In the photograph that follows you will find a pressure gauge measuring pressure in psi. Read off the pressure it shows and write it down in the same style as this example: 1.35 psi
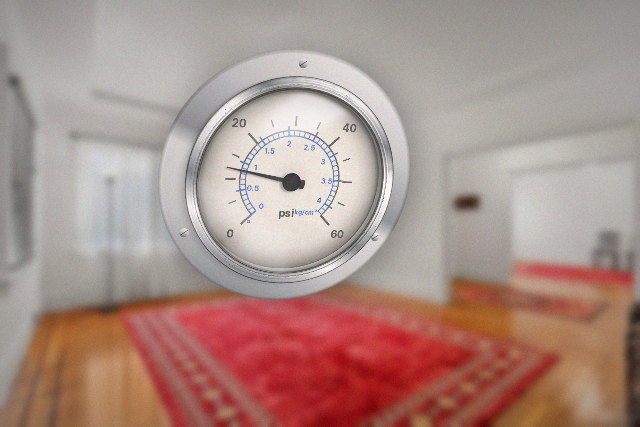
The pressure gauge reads 12.5 psi
